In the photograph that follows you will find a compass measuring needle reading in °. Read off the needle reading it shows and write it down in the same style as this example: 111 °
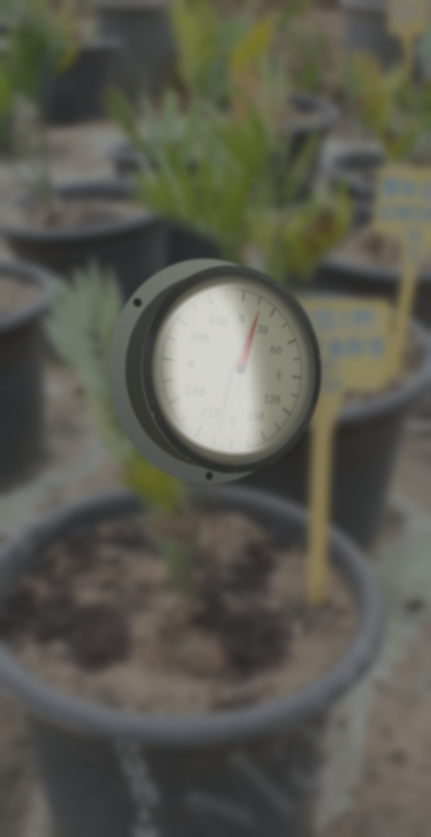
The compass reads 15 °
